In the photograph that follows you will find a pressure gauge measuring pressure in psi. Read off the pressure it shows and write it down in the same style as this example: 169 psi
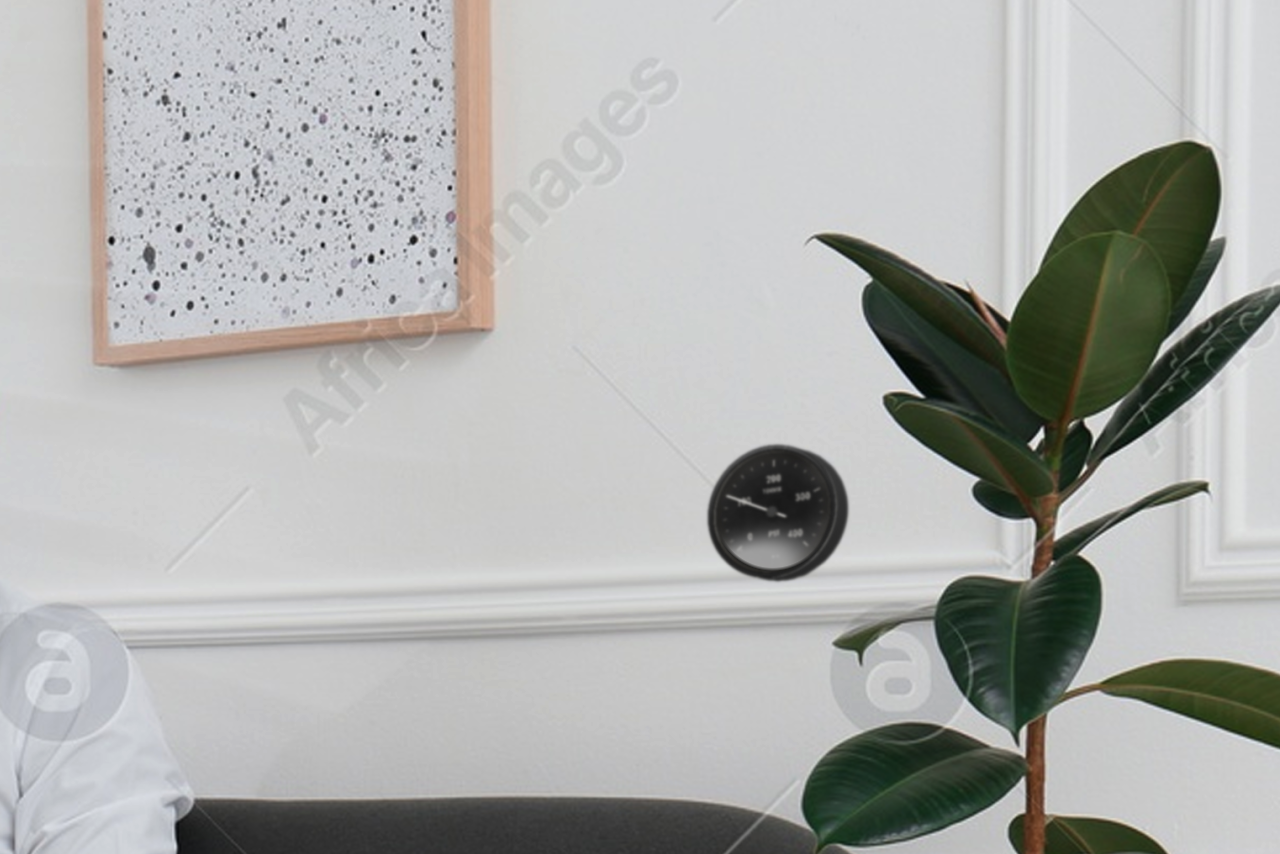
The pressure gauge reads 100 psi
